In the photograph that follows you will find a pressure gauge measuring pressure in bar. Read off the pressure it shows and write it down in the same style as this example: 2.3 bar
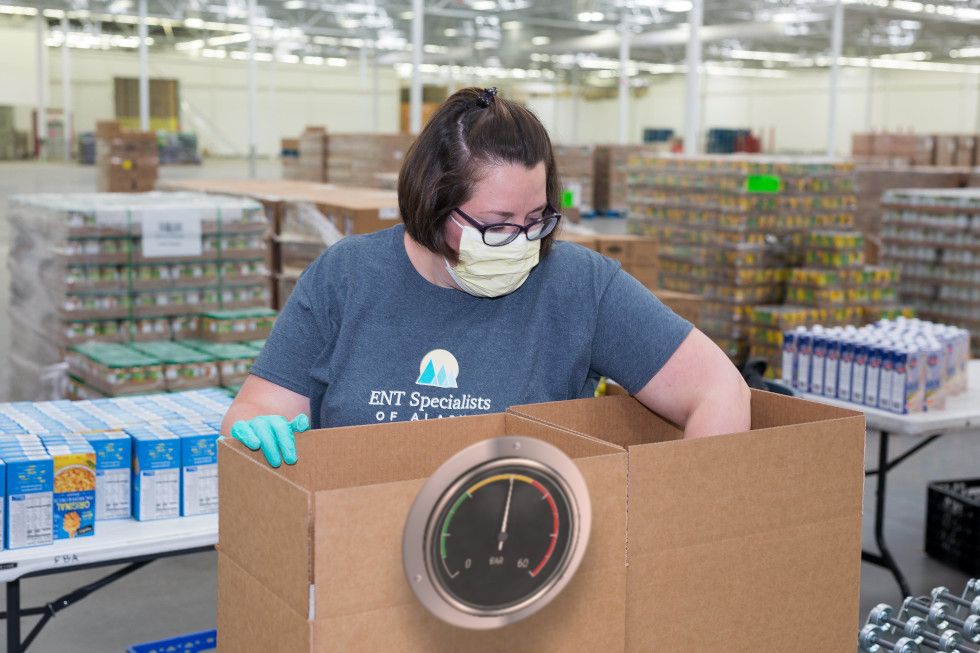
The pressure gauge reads 30 bar
